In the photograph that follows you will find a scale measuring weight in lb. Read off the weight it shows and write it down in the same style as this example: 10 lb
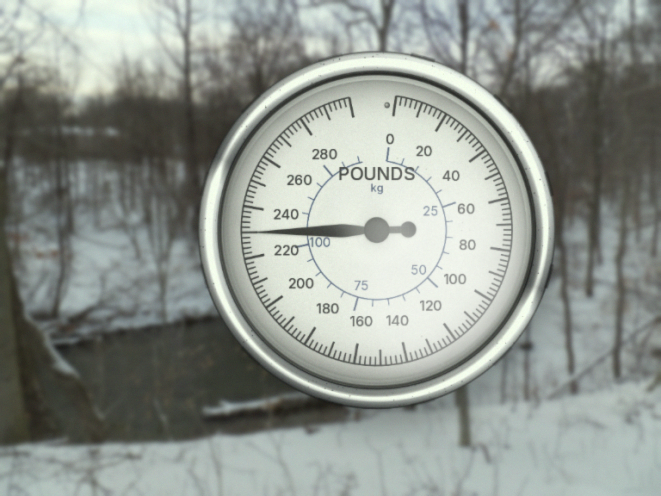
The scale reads 230 lb
